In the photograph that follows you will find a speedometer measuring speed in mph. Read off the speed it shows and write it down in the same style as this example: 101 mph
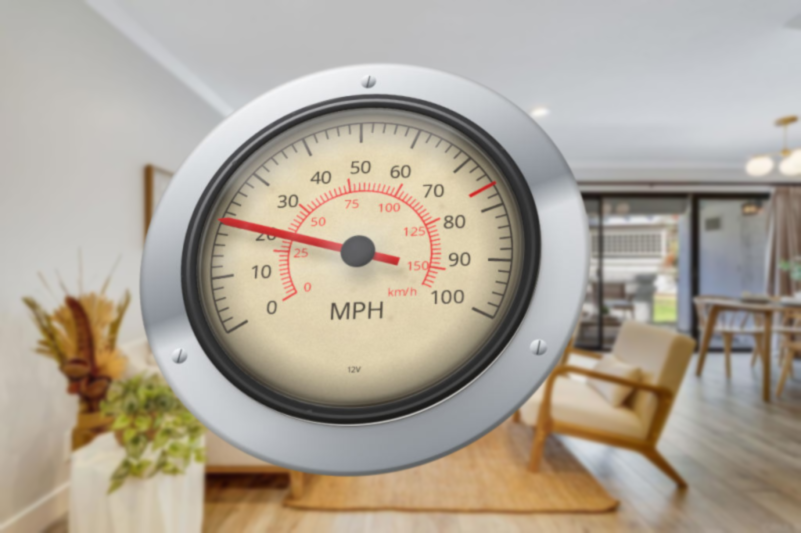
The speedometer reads 20 mph
